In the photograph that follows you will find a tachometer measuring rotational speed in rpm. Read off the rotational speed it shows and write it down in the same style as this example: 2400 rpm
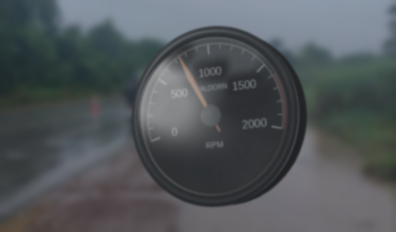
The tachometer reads 750 rpm
